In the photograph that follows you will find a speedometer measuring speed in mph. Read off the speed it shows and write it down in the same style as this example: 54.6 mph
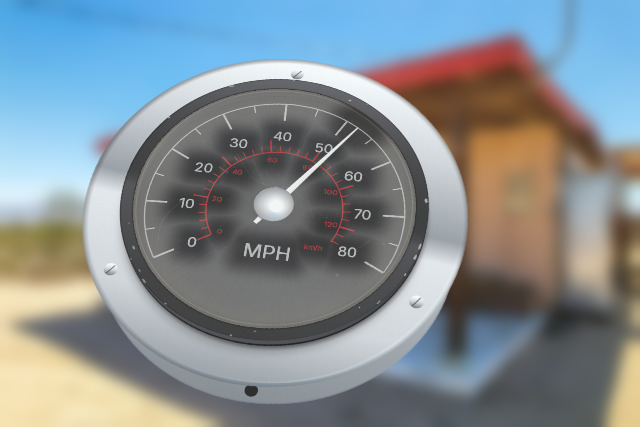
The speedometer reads 52.5 mph
